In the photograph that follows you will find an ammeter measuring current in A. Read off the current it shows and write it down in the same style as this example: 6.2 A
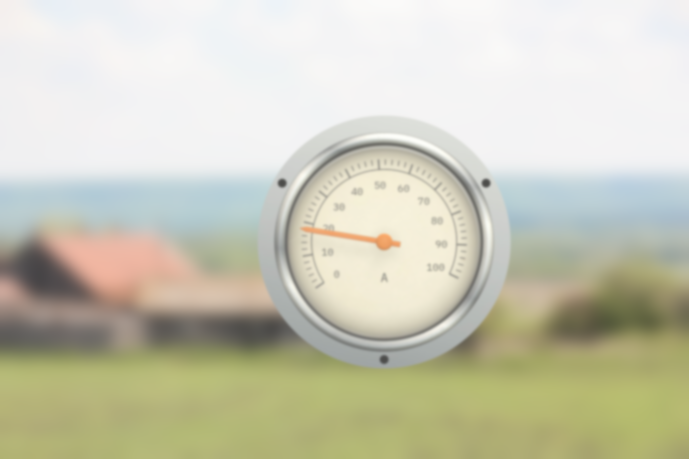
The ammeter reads 18 A
